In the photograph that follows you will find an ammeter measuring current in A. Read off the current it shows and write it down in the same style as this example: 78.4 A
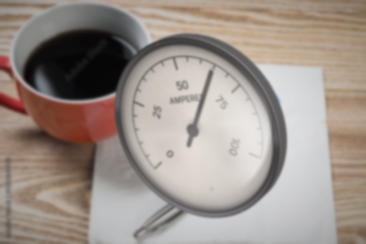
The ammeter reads 65 A
